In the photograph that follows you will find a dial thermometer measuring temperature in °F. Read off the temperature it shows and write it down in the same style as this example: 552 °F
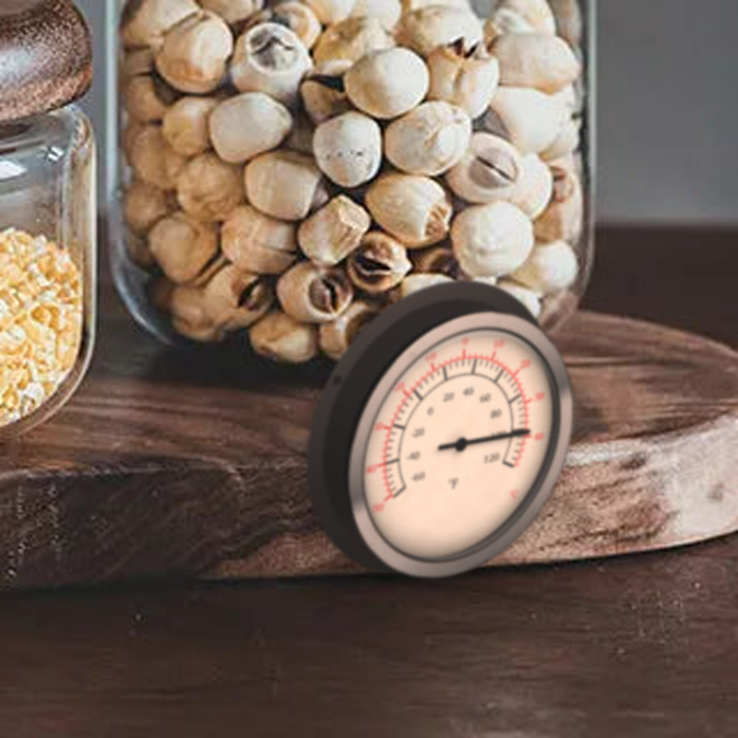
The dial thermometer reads 100 °F
